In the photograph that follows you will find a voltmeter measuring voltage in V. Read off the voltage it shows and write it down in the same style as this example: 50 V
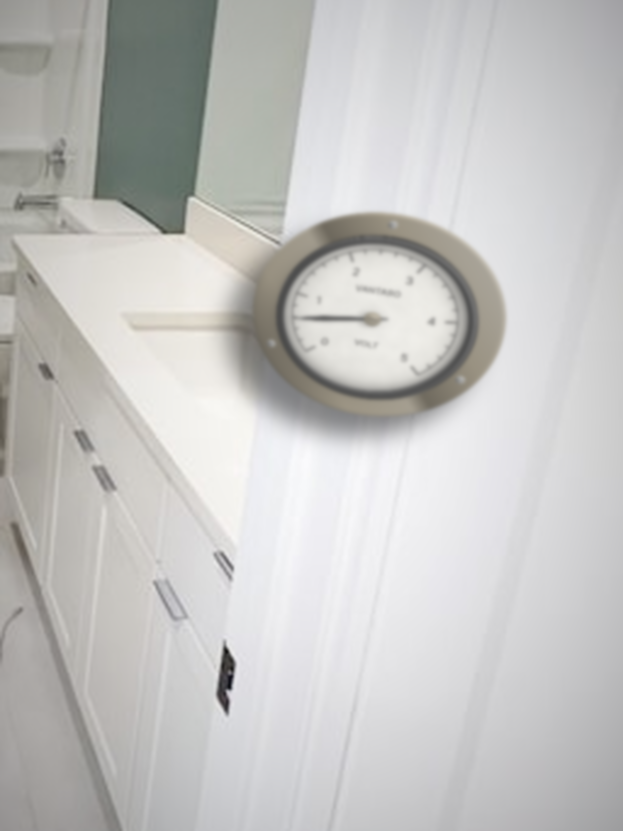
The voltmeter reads 0.6 V
